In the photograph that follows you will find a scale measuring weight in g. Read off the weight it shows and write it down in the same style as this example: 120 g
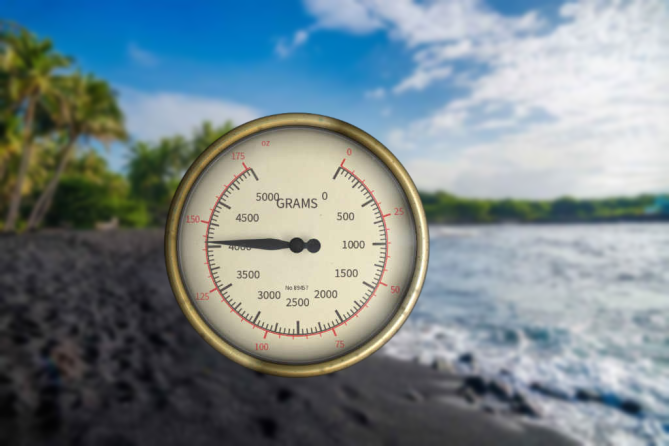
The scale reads 4050 g
